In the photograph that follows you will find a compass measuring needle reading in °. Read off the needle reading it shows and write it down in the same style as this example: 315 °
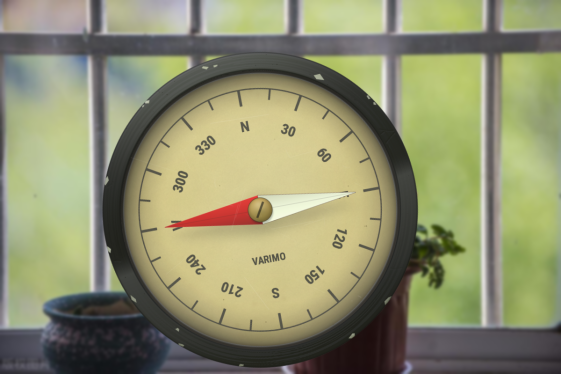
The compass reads 270 °
